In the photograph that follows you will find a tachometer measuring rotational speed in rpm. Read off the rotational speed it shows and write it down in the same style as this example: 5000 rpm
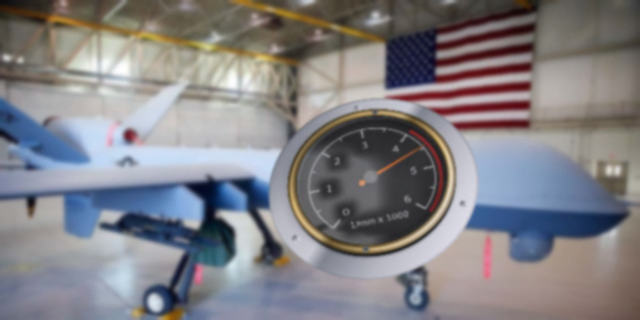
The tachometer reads 4500 rpm
